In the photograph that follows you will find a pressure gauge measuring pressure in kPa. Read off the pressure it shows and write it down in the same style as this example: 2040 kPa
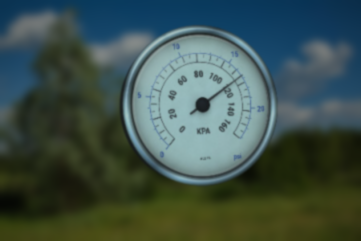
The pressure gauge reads 115 kPa
